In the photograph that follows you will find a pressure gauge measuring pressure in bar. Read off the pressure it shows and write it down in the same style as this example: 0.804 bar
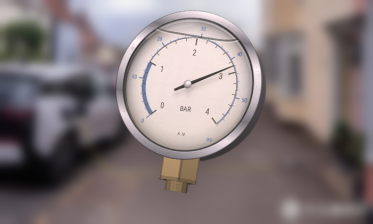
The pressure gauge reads 2.9 bar
